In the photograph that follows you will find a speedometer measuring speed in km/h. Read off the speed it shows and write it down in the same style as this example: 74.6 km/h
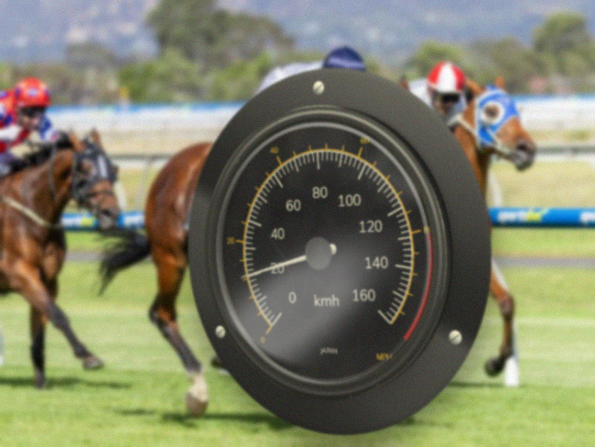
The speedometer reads 20 km/h
